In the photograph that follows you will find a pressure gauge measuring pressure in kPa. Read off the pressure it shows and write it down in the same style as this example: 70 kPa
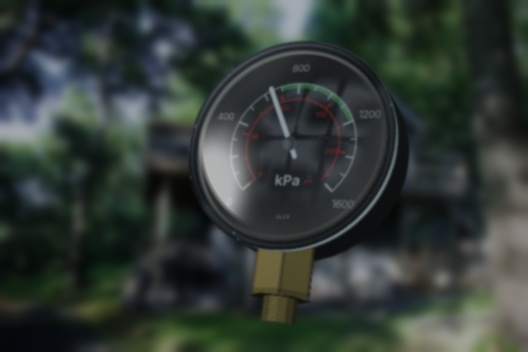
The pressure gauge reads 650 kPa
